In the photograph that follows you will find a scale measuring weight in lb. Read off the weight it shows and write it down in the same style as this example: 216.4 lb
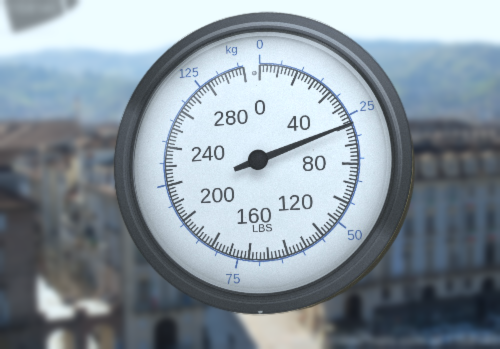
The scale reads 60 lb
